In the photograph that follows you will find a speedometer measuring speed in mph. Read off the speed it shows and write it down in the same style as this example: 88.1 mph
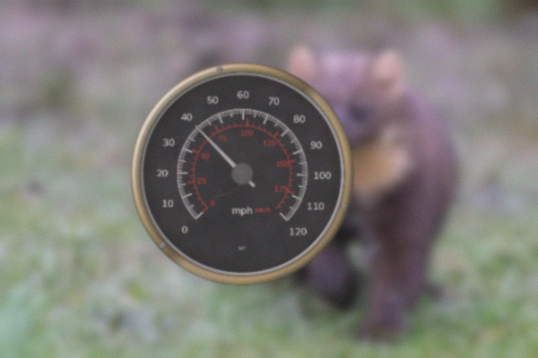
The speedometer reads 40 mph
